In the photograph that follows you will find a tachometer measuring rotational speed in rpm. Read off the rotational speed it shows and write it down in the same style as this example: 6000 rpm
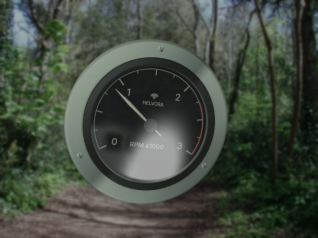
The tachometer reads 875 rpm
